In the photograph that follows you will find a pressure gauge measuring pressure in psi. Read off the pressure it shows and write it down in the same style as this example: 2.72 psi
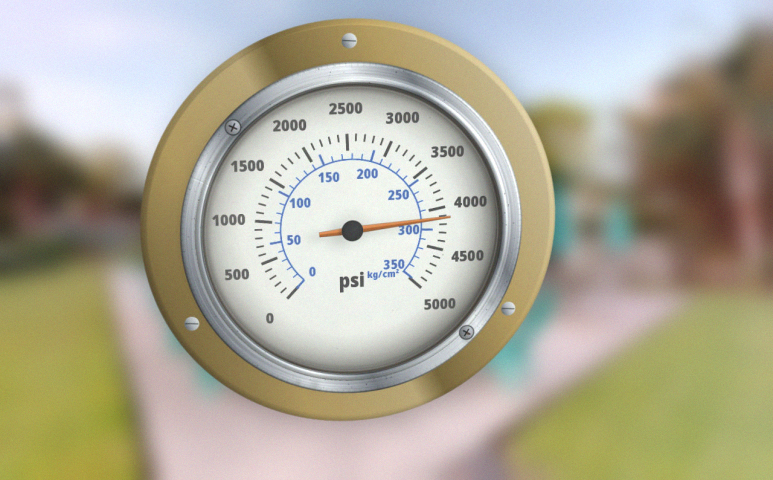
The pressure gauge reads 4100 psi
